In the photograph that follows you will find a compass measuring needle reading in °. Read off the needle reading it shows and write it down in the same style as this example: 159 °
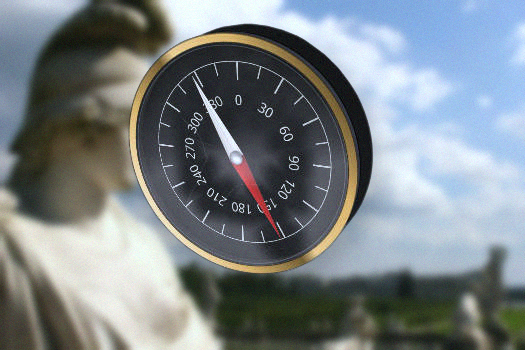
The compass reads 150 °
